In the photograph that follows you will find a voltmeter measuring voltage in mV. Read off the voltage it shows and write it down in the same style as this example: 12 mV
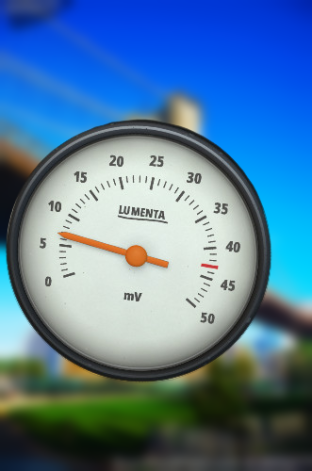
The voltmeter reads 7 mV
